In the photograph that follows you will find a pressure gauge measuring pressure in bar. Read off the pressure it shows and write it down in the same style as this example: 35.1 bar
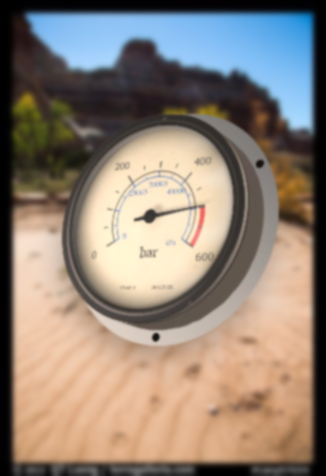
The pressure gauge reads 500 bar
